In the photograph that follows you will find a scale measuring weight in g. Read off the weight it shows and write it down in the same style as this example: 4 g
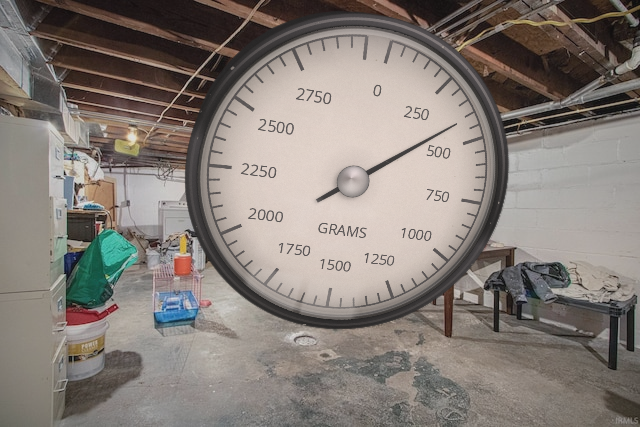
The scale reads 400 g
